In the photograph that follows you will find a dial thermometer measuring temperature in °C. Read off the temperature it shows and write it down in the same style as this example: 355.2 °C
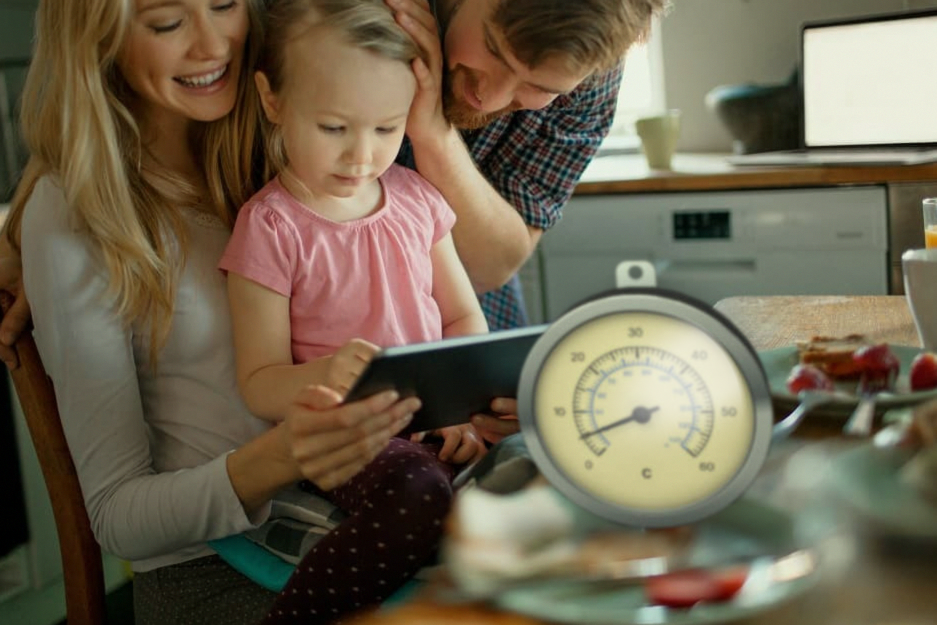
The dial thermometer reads 5 °C
